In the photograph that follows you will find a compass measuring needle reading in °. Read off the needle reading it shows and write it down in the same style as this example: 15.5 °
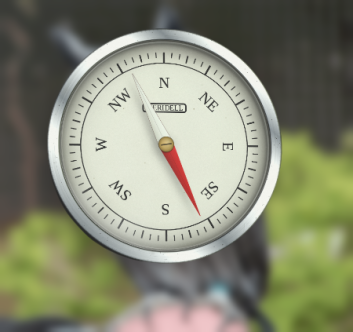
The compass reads 155 °
